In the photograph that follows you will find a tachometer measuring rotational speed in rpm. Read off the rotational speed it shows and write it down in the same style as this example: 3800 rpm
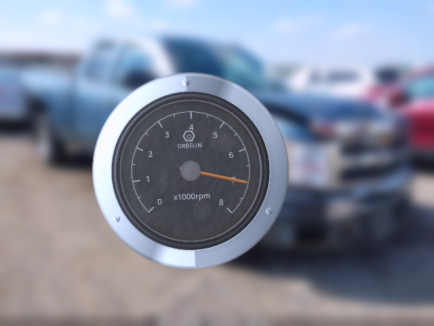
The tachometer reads 7000 rpm
